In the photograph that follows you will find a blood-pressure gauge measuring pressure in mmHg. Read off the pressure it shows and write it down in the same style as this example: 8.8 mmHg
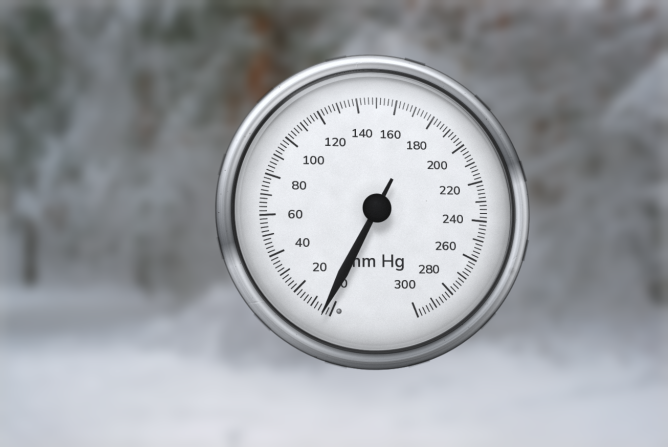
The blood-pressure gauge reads 4 mmHg
